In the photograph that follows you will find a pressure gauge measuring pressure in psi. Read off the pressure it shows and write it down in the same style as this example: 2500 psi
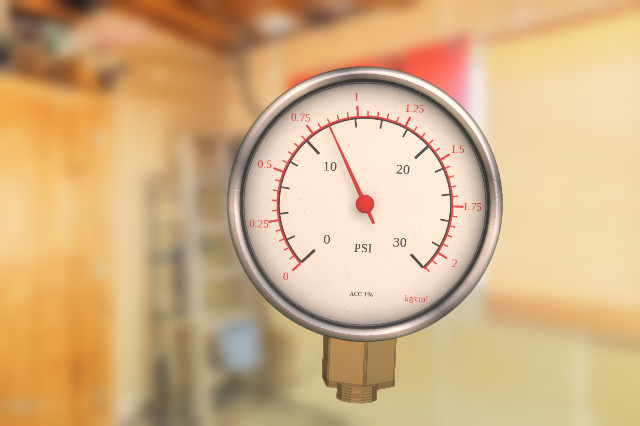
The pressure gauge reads 12 psi
